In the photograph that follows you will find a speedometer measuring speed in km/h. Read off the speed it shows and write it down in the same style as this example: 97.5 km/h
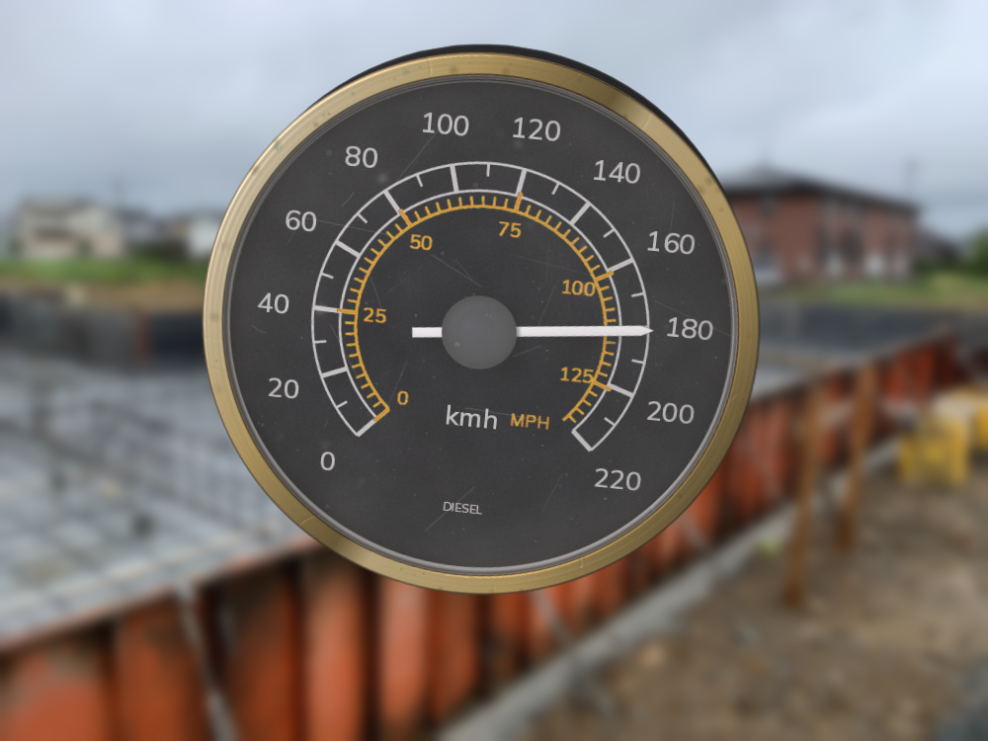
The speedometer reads 180 km/h
